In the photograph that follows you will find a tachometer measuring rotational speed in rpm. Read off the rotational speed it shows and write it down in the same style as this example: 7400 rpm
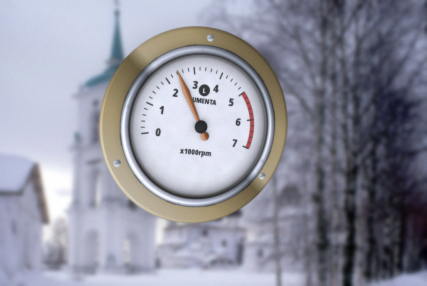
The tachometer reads 2400 rpm
